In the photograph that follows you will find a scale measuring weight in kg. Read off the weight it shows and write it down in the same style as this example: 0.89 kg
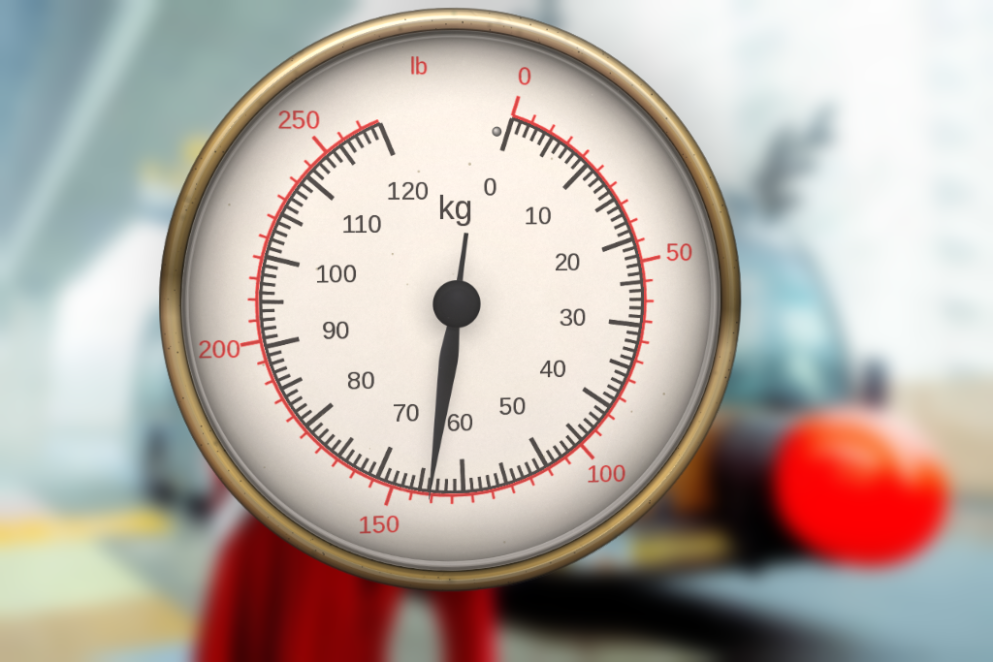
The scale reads 64 kg
